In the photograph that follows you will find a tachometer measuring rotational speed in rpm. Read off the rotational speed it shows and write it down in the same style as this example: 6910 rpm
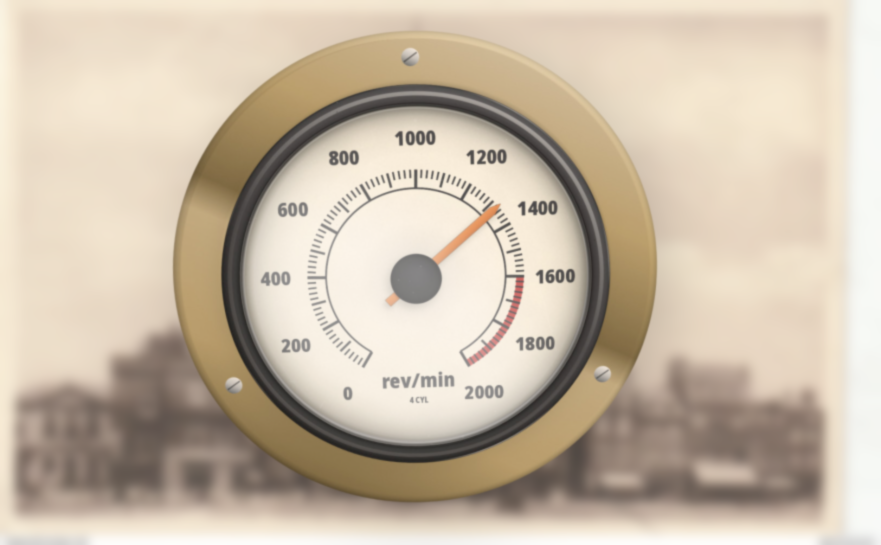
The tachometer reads 1320 rpm
